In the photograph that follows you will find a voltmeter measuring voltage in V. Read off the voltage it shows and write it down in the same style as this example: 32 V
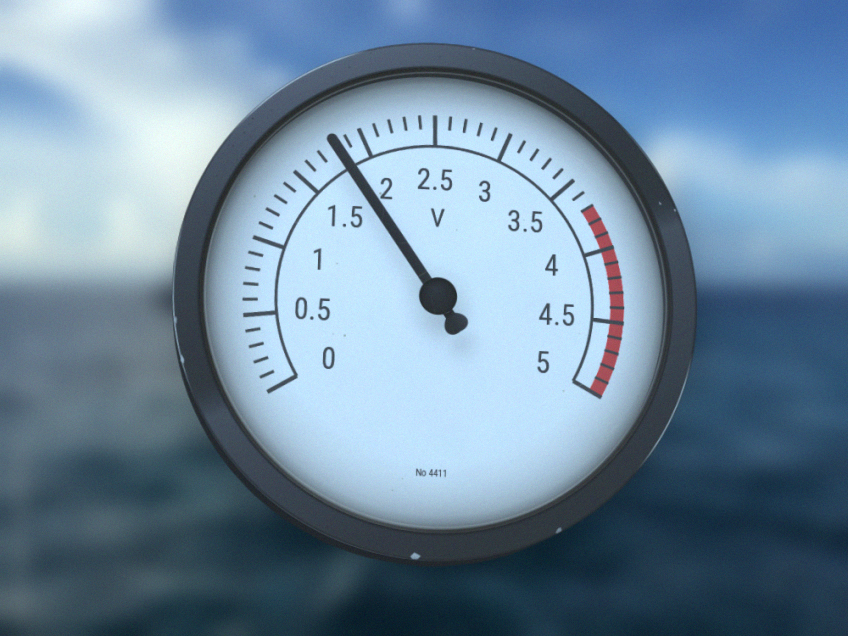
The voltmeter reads 1.8 V
